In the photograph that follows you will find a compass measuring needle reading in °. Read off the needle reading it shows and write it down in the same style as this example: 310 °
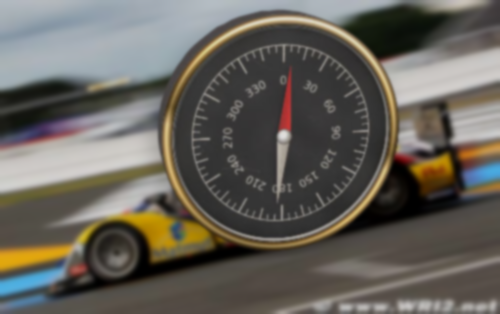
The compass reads 5 °
